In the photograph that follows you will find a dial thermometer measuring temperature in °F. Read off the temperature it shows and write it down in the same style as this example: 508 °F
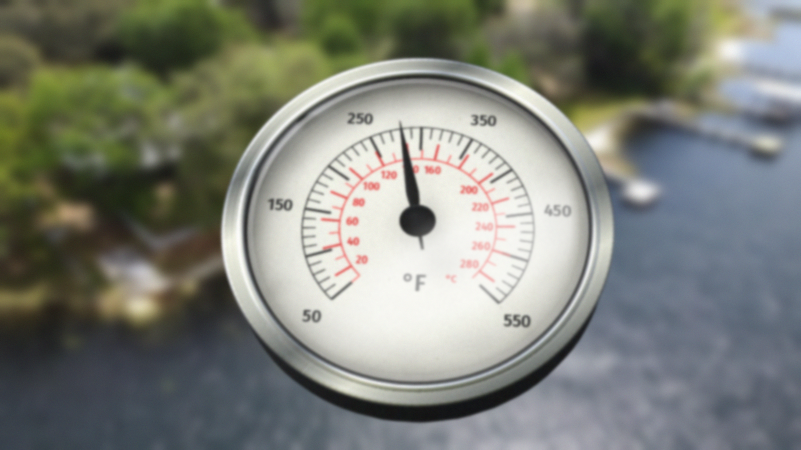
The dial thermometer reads 280 °F
